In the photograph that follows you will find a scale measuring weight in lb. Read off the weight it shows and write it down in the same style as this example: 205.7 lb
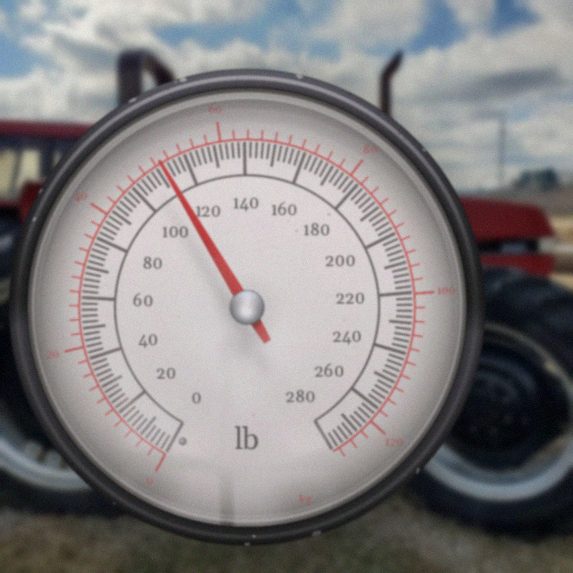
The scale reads 112 lb
